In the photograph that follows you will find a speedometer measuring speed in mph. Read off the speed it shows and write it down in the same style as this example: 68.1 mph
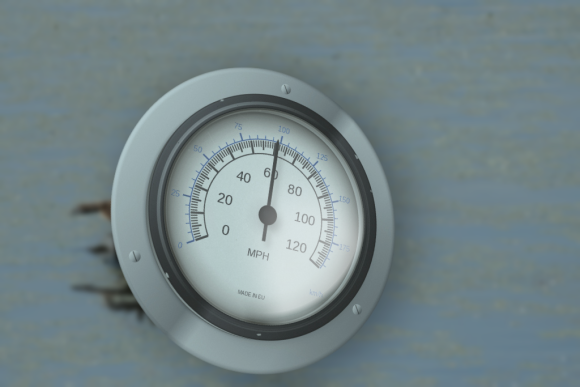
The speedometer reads 60 mph
